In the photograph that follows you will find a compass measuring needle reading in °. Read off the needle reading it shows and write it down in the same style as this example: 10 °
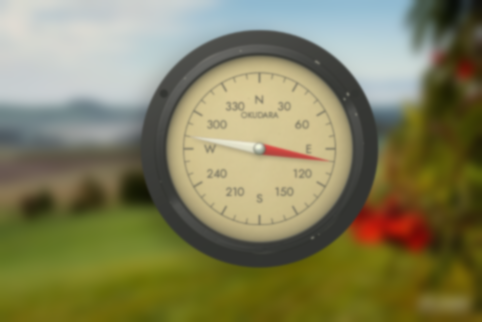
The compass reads 100 °
